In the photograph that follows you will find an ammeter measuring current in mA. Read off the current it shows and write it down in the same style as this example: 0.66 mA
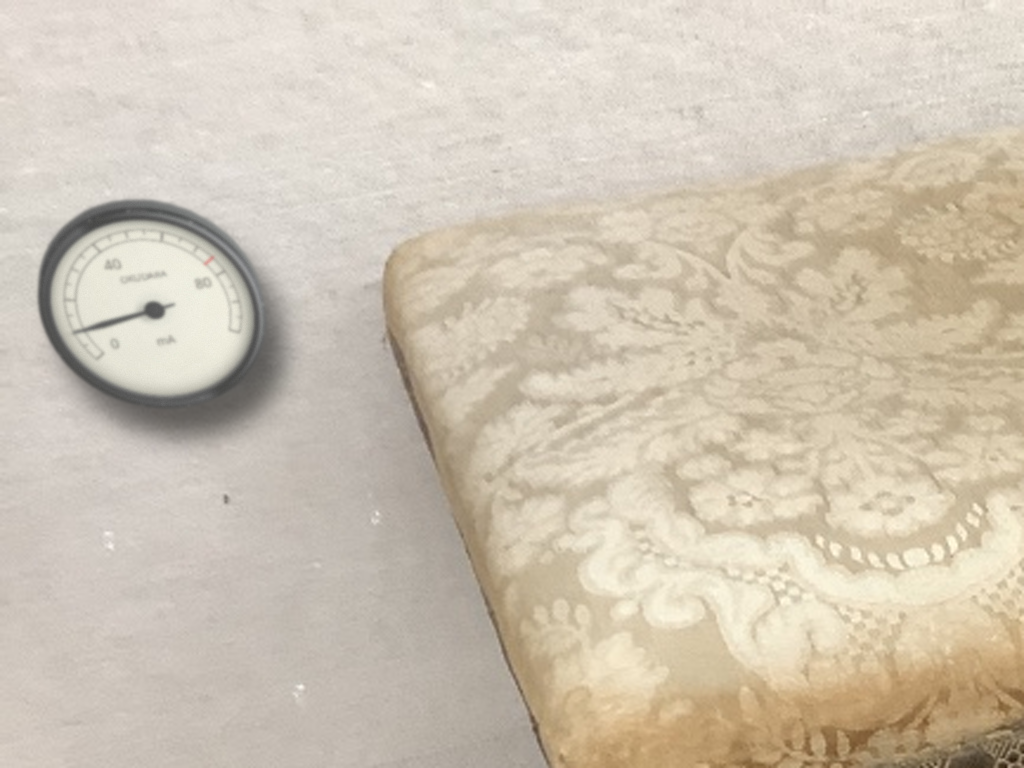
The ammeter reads 10 mA
